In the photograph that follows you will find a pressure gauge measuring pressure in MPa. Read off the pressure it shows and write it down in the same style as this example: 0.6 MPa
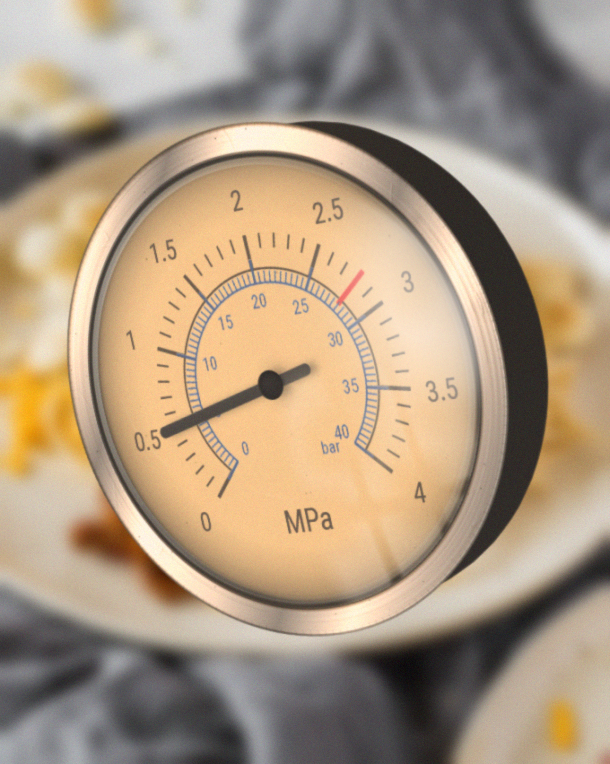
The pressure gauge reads 0.5 MPa
